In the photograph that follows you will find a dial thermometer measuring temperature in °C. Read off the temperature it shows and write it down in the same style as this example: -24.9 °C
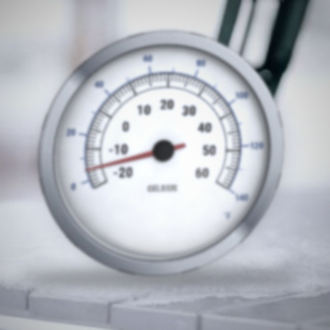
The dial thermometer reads -15 °C
